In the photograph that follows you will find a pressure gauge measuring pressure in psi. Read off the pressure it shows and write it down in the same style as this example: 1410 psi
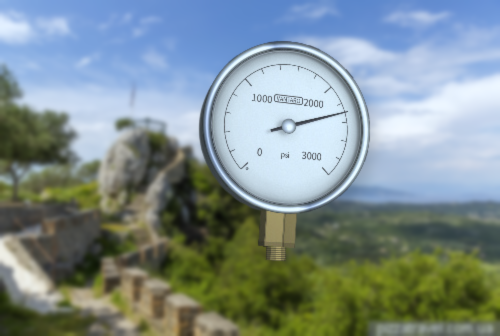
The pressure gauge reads 2300 psi
